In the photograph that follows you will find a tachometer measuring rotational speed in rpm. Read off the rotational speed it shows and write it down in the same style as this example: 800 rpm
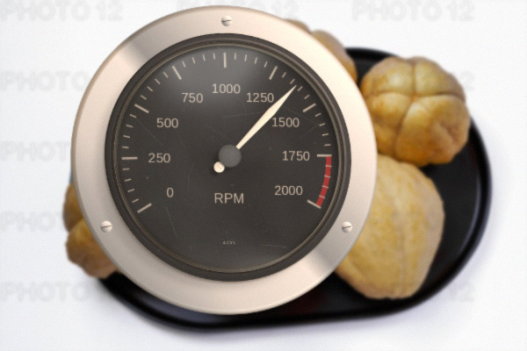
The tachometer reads 1375 rpm
